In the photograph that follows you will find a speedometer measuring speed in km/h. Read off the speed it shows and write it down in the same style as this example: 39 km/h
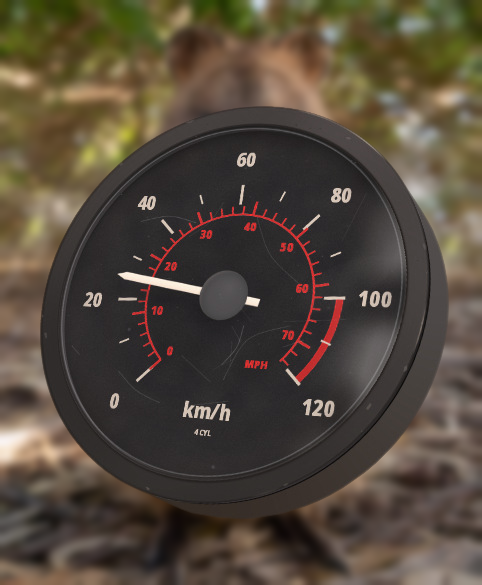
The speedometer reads 25 km/h
